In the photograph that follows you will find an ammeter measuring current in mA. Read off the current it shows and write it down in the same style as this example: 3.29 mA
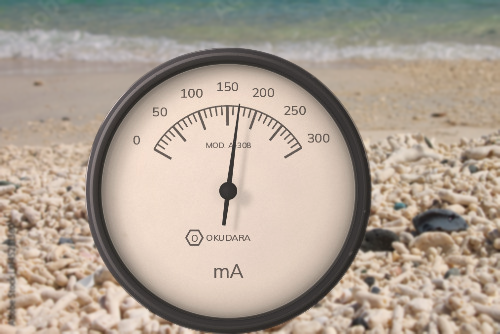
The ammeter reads 170 mA
